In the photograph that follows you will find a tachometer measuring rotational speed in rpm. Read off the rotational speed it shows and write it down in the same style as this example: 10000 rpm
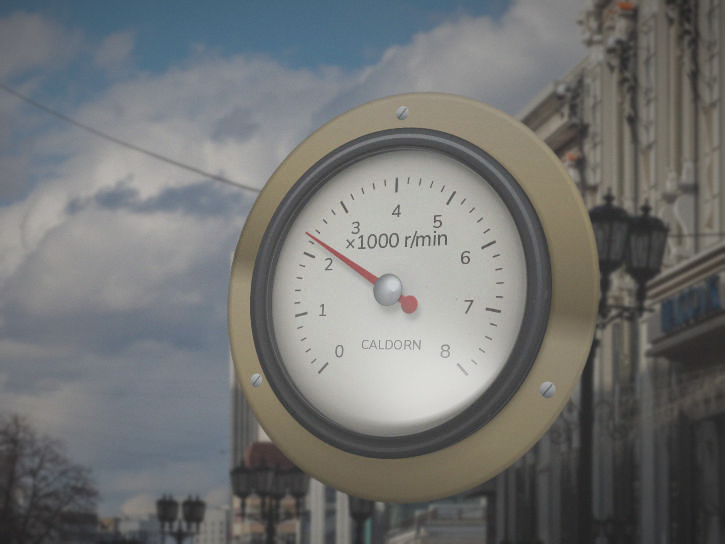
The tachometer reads 2300 rpm
